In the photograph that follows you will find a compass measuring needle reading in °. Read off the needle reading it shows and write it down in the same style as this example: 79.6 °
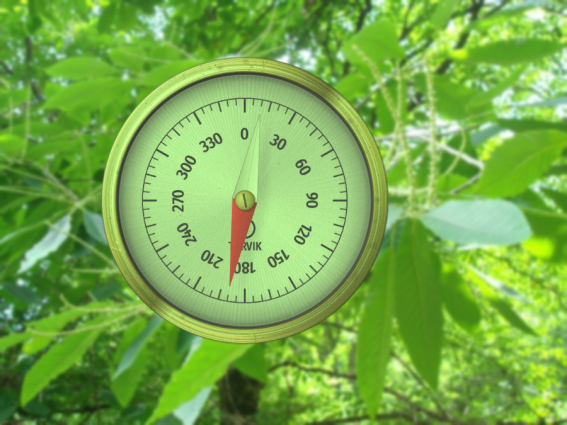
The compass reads 190 °
